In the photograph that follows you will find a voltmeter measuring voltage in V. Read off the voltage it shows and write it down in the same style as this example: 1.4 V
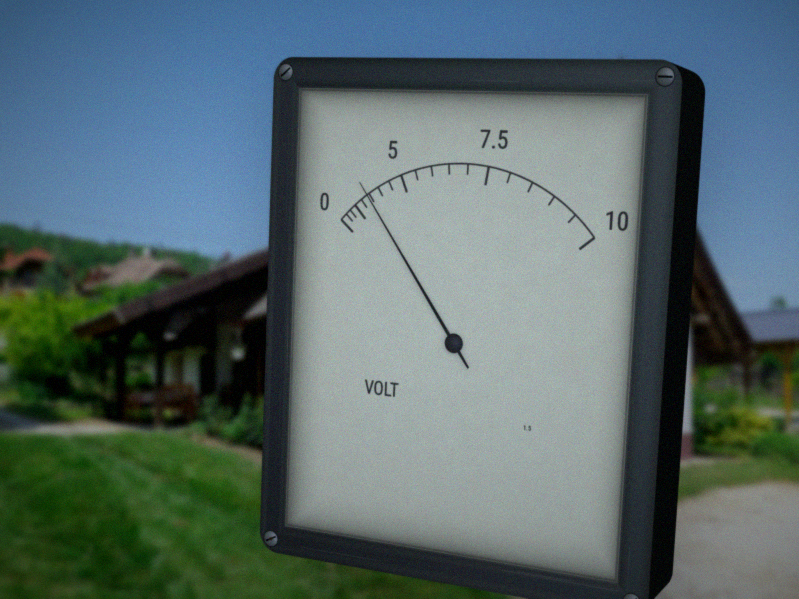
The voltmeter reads 3.5 V
